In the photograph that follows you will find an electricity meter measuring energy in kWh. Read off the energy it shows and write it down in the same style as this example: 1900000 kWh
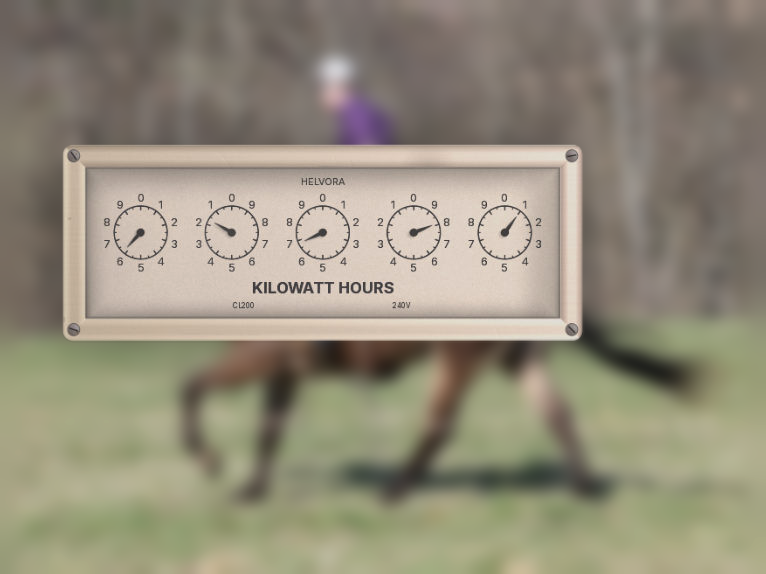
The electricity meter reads 61681 kWh
